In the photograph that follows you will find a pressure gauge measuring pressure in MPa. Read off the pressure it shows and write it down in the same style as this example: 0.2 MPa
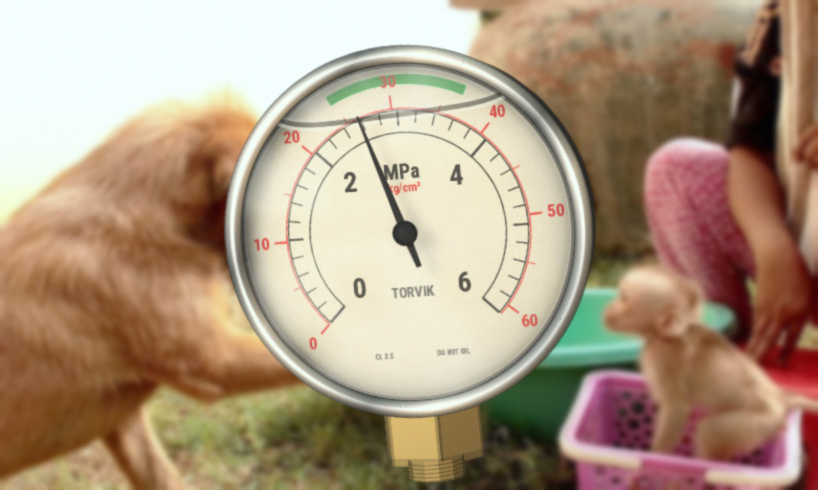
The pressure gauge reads 2.6 MPa
